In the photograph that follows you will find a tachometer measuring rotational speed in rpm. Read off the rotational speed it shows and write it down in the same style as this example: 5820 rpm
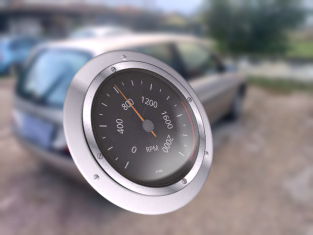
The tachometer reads 800 rpm
